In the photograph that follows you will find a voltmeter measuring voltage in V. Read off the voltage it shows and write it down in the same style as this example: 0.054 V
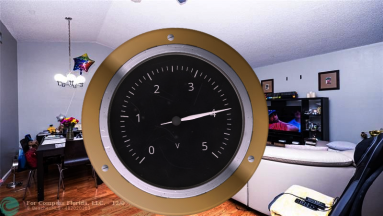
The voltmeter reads 4 V
